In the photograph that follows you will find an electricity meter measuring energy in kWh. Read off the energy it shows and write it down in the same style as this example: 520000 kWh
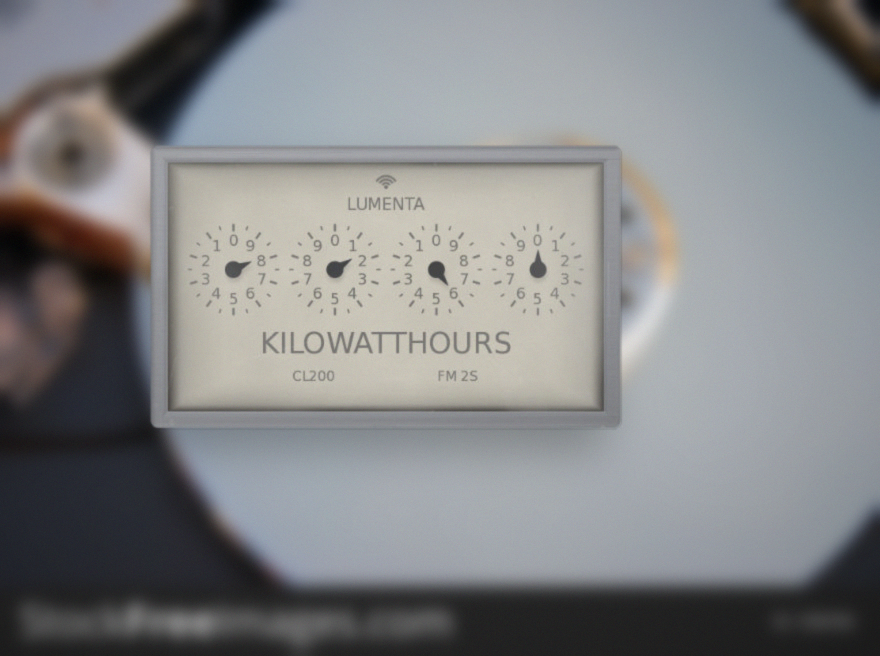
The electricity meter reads 8160 kWh
